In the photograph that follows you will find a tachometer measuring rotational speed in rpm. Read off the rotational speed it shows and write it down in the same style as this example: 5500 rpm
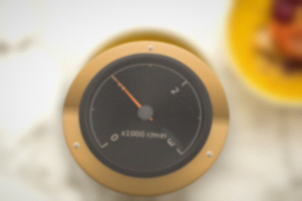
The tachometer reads 1000 rpm
